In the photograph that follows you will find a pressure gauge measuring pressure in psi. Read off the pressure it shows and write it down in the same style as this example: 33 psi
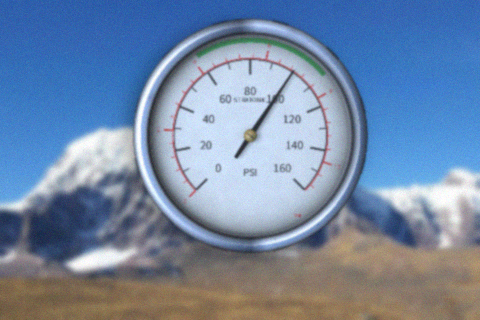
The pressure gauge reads 100 psi
